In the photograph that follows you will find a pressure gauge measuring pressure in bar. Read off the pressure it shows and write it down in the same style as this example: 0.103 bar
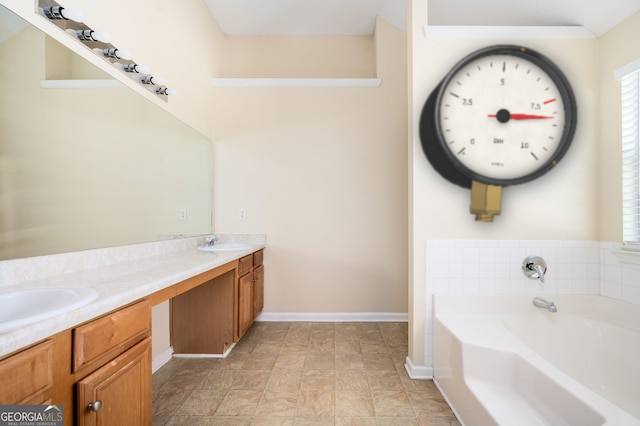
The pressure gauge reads 8.25 bar
